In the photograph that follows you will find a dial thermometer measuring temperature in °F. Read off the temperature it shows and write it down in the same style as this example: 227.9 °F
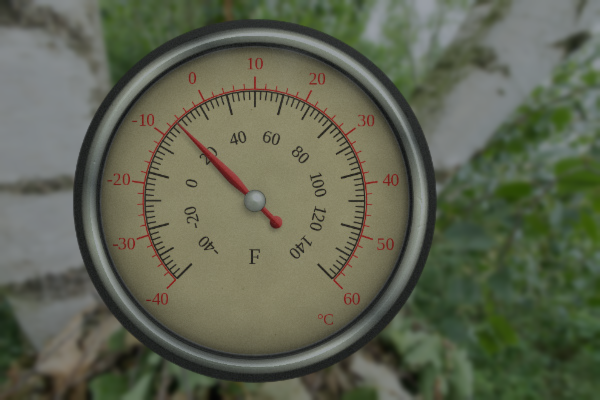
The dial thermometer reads 20 °F
